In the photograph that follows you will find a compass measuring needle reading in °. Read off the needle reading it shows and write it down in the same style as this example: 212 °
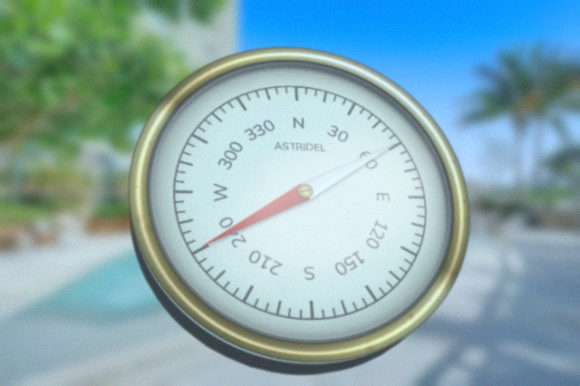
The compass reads 240 °
